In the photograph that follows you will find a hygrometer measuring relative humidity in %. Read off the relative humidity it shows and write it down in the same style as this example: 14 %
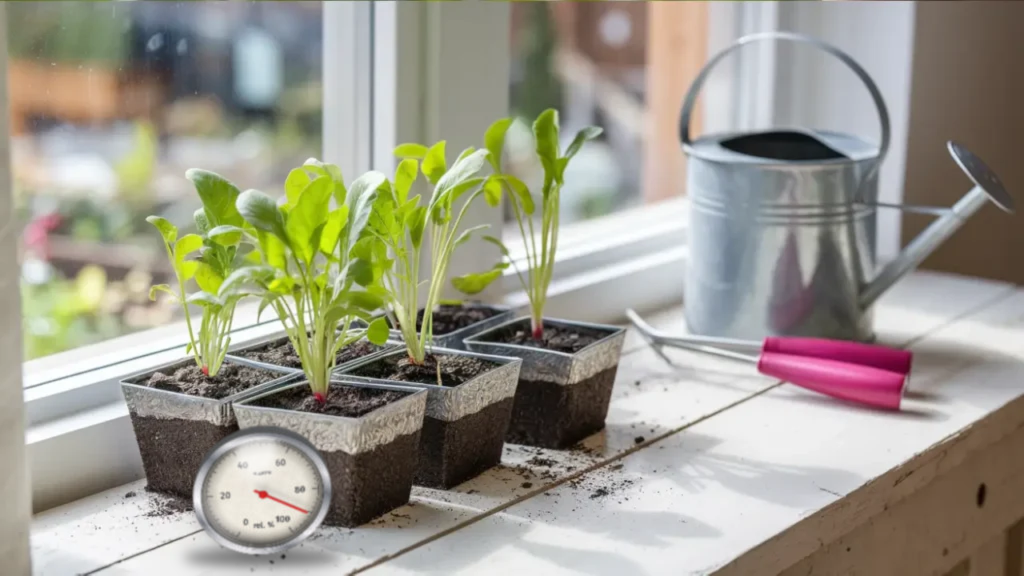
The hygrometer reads 90 %
